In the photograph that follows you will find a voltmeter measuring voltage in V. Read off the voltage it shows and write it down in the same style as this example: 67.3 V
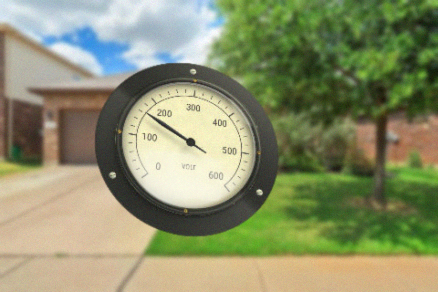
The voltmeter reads 160 V
